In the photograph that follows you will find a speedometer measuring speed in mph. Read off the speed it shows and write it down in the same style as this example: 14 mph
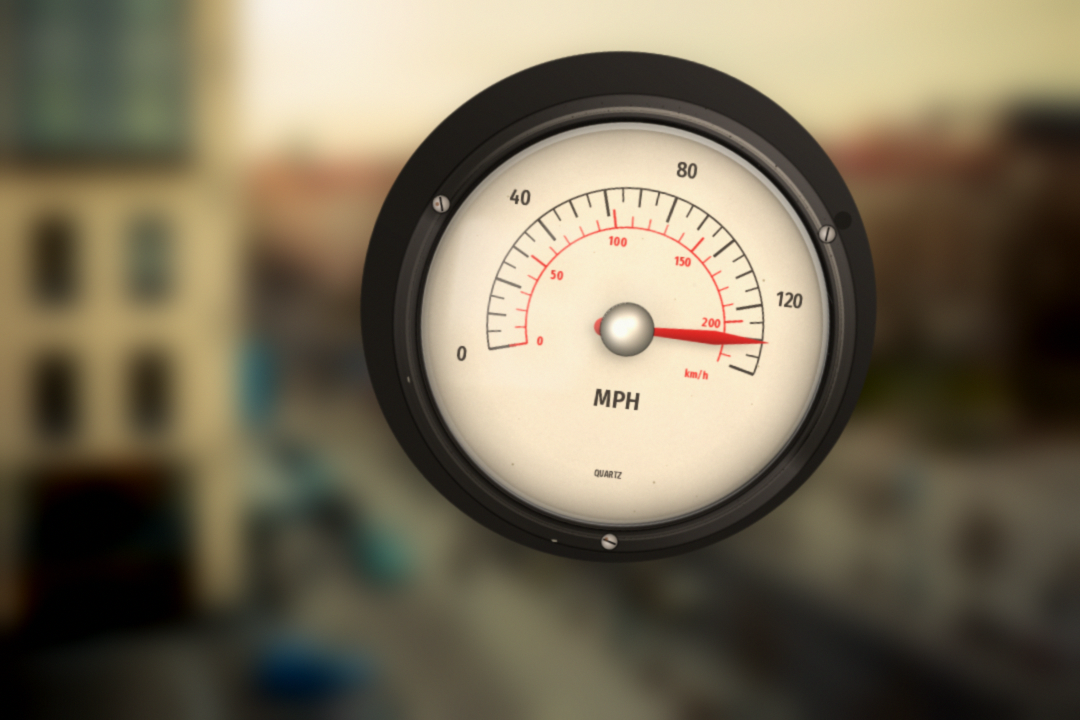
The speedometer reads 130 mph
